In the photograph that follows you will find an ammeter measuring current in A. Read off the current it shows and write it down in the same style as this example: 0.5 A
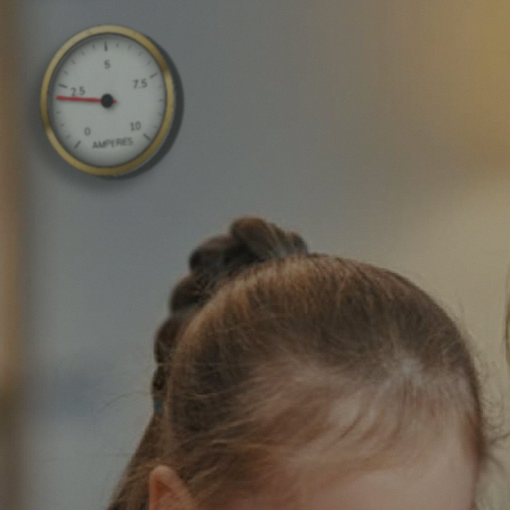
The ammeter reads 2 A
